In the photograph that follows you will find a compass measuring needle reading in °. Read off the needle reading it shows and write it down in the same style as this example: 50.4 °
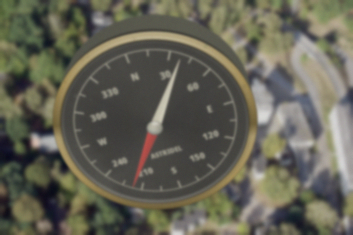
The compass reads 217.5 °
